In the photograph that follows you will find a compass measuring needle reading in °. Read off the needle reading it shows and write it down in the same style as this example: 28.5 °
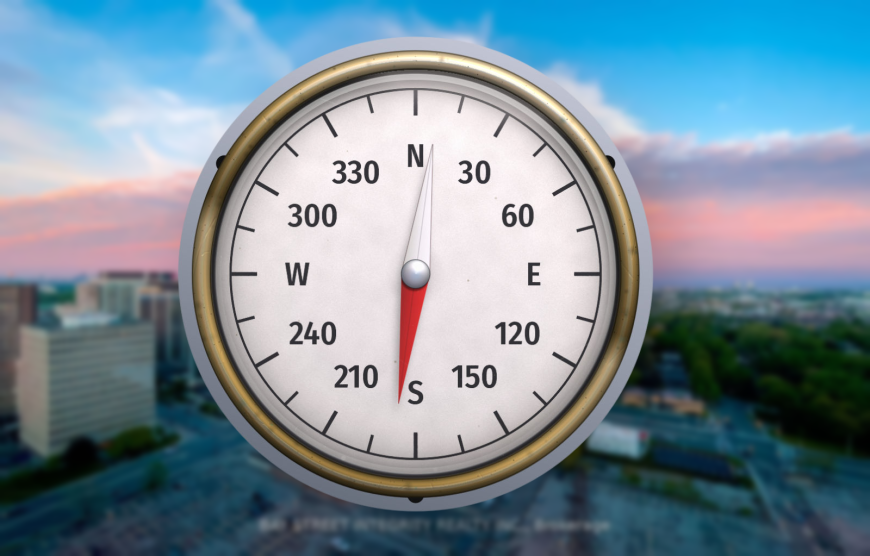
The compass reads 187.5 °
